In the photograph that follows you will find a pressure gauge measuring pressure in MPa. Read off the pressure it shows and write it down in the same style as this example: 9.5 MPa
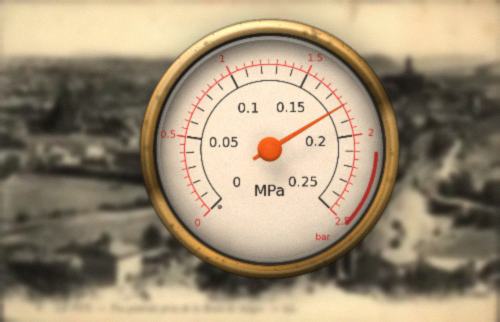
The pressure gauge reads 0.18 MPa
